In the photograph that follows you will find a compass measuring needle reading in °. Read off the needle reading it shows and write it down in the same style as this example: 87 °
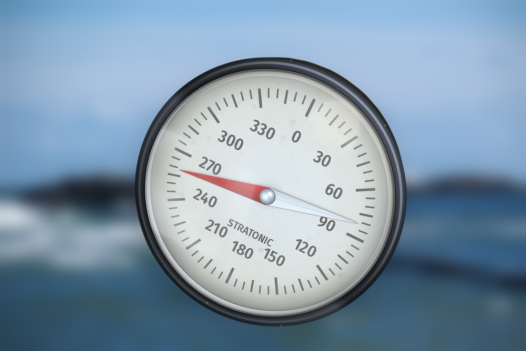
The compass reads 260 °
